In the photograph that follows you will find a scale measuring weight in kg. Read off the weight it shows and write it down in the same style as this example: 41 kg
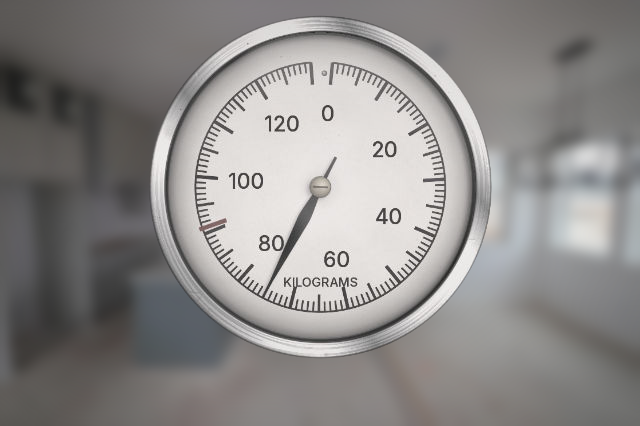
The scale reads 75 kg
